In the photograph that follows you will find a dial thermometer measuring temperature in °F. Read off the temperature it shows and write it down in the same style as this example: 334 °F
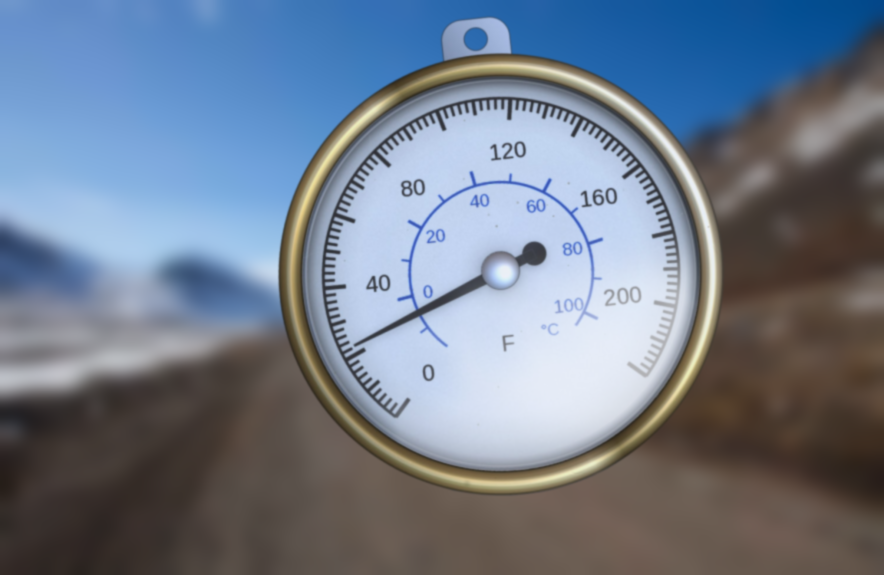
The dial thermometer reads 22 °F
